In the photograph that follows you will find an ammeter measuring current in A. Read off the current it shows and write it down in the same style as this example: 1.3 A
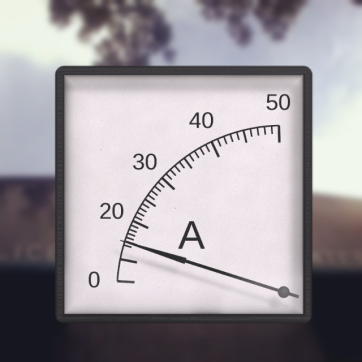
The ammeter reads 15 A
